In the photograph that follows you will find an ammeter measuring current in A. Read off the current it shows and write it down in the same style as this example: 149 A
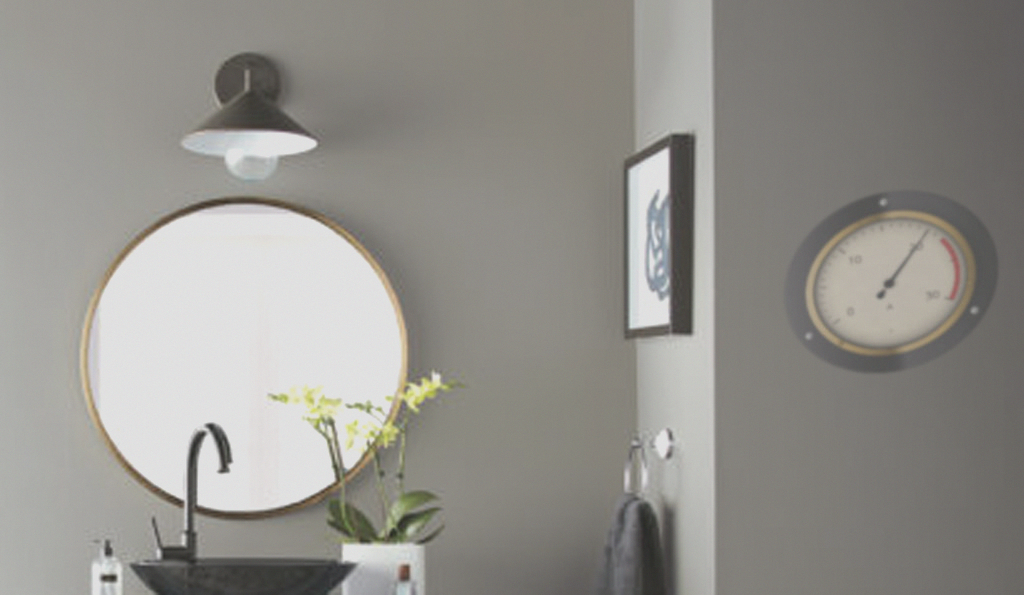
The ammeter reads 20 A
